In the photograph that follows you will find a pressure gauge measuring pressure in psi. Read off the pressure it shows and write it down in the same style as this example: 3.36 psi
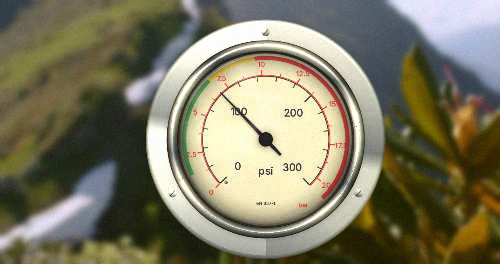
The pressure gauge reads 100 psi
